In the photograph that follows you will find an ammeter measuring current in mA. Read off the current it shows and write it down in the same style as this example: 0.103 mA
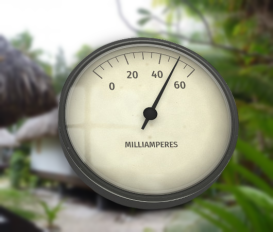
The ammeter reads 50 mA
